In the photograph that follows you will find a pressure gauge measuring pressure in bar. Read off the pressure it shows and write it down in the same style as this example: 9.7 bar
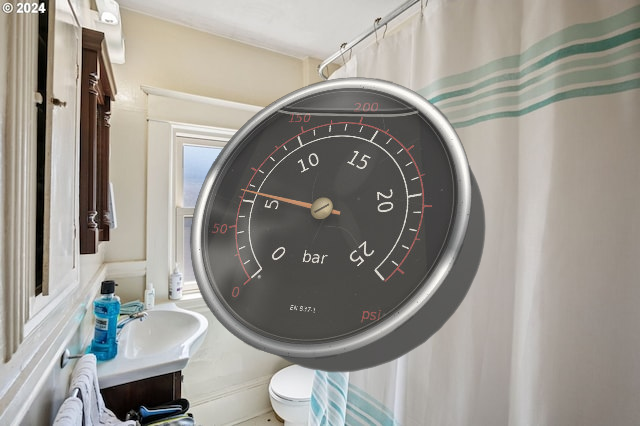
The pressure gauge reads 5.5 bar
